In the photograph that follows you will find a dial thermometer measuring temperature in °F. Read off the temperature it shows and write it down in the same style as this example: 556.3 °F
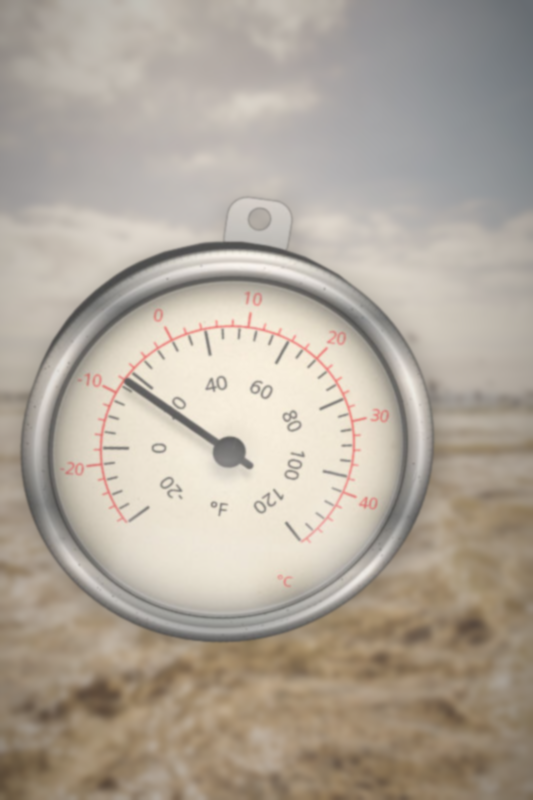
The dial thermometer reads 18 °F
